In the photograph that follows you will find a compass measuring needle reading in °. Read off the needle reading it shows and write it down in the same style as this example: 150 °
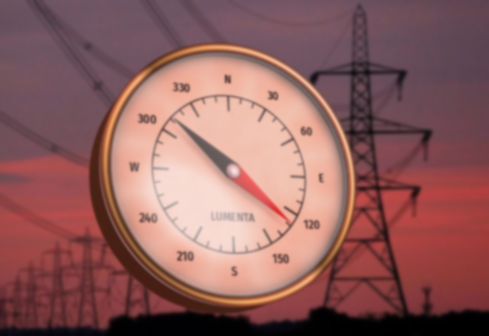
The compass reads 130 °
